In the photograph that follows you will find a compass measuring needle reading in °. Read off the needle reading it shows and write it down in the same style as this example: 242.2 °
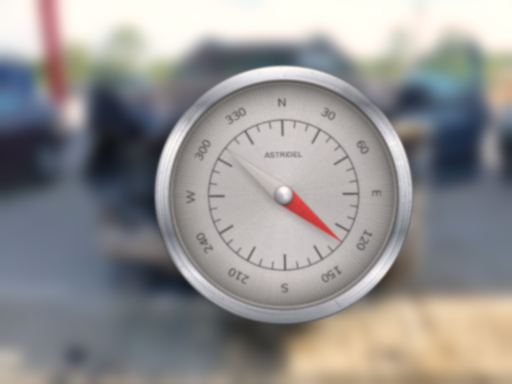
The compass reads 130 °
